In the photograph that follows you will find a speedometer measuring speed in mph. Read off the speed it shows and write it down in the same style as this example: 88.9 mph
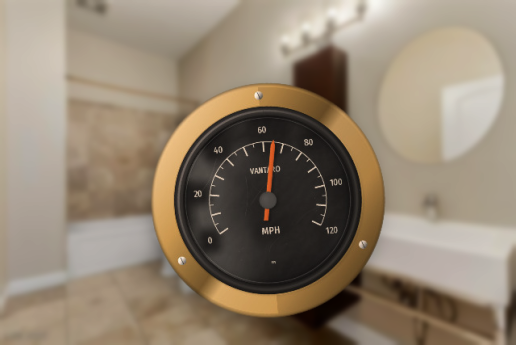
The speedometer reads 65 mph
